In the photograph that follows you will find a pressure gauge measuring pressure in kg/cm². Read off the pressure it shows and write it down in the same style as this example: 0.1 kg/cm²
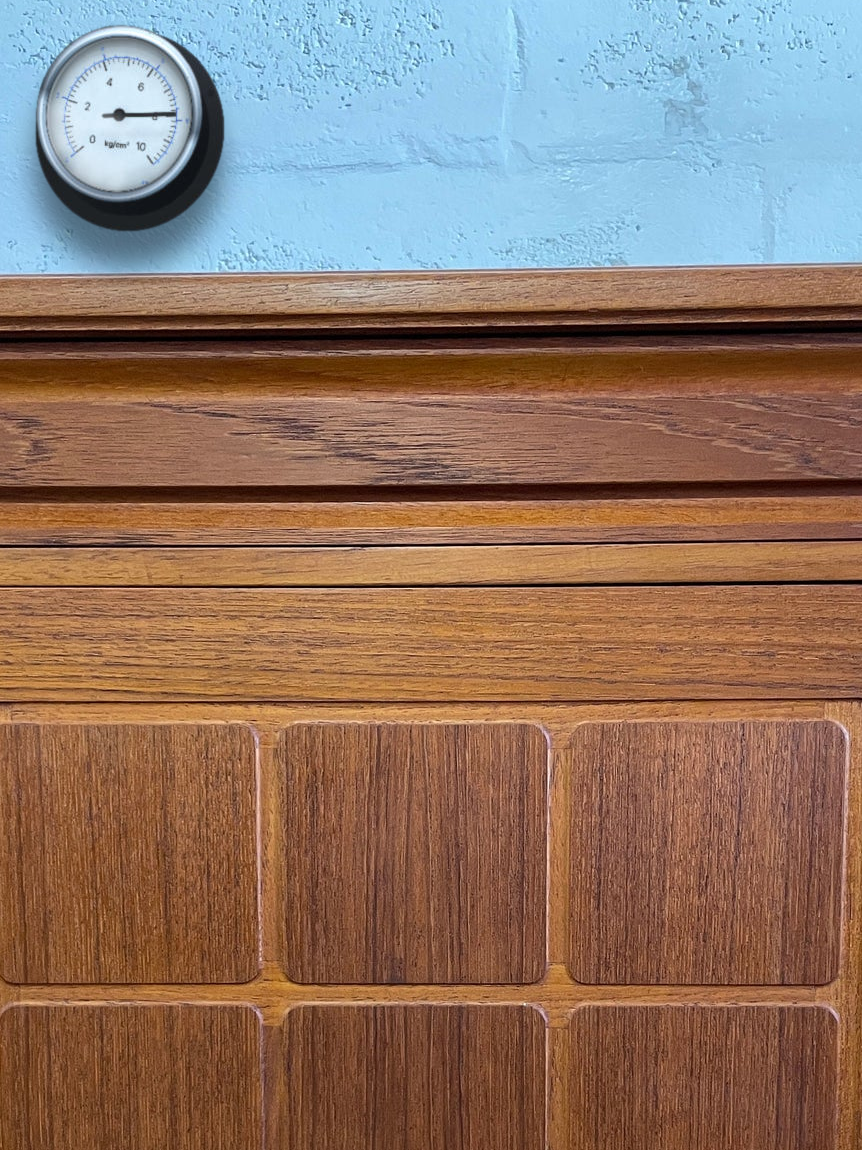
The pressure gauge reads 8 kg/cm²
